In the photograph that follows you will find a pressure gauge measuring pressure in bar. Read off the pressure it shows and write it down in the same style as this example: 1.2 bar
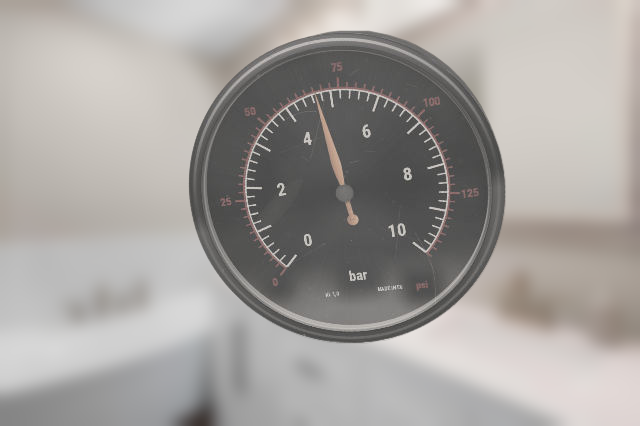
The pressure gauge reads 4.7 bar
